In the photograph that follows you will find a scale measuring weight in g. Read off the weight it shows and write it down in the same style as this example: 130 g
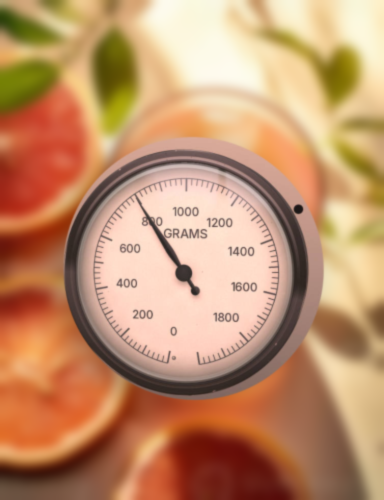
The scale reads 800 g
